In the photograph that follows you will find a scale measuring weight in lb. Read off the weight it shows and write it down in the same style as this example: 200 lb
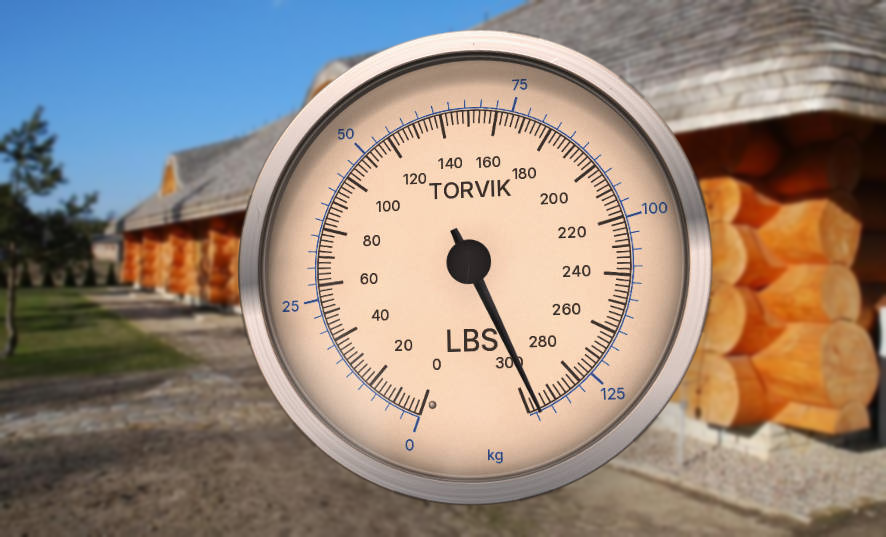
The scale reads 296 lb
